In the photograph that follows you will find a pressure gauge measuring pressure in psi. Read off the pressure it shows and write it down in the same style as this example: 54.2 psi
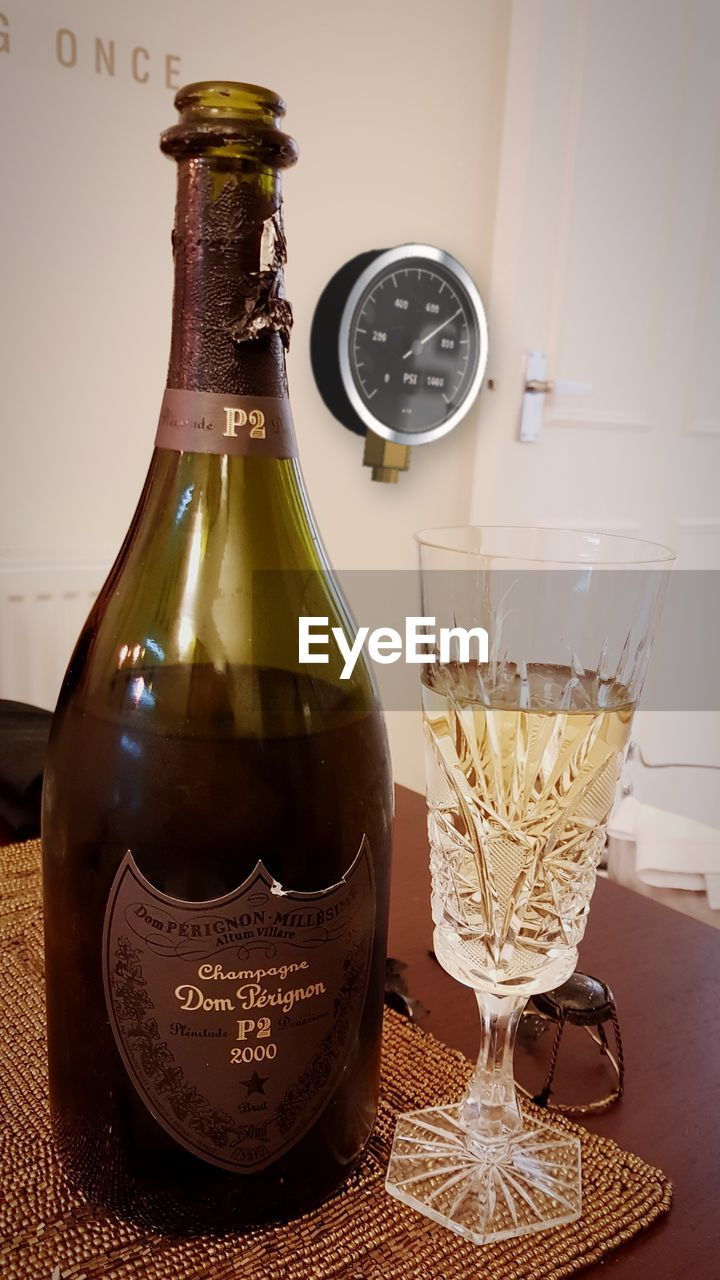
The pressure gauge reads 700 psi
